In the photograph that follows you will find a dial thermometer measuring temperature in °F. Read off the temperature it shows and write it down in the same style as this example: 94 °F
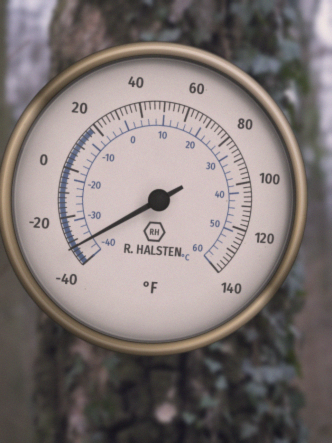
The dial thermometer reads -32 °F
